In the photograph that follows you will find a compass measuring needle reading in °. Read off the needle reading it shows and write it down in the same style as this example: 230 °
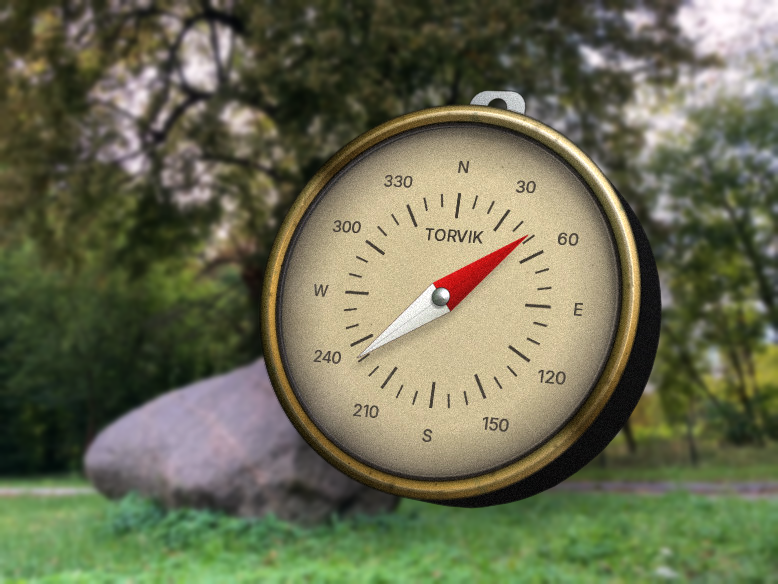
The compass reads 50 °
